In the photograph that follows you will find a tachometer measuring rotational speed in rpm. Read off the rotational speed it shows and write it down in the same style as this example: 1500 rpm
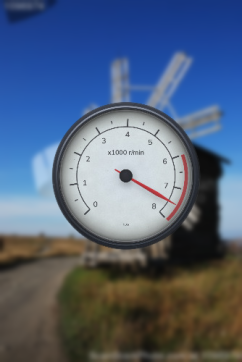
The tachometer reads 7500 rpm
